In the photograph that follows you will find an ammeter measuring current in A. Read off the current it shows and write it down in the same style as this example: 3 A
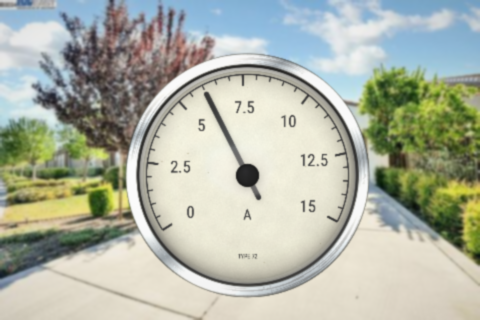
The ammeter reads 6 A
